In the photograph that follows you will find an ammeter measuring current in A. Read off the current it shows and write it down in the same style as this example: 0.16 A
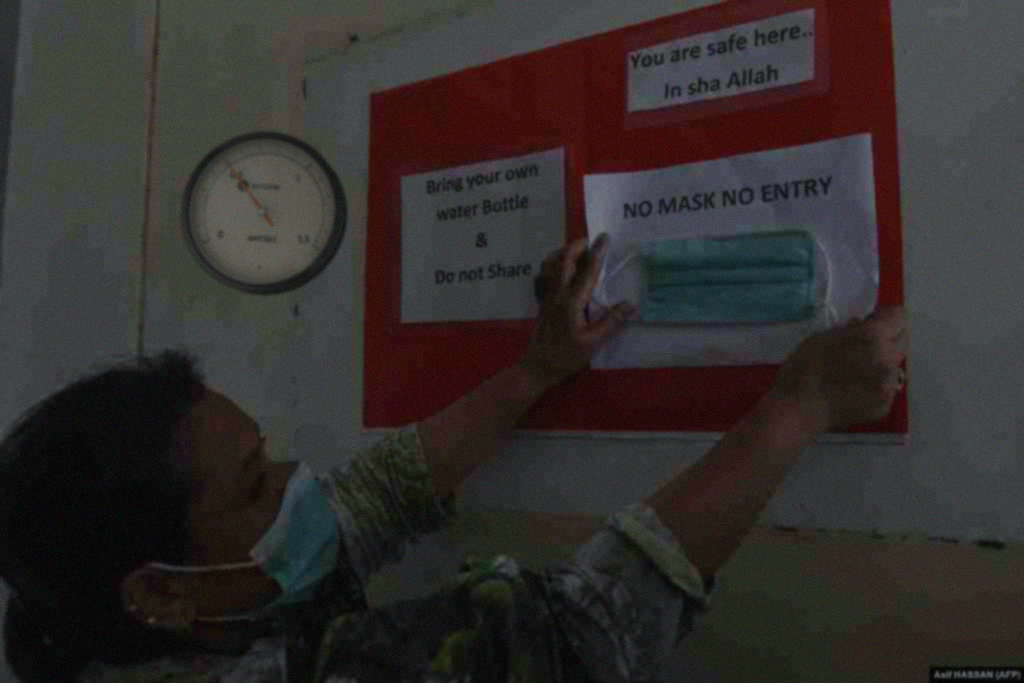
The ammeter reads 0.5 A
